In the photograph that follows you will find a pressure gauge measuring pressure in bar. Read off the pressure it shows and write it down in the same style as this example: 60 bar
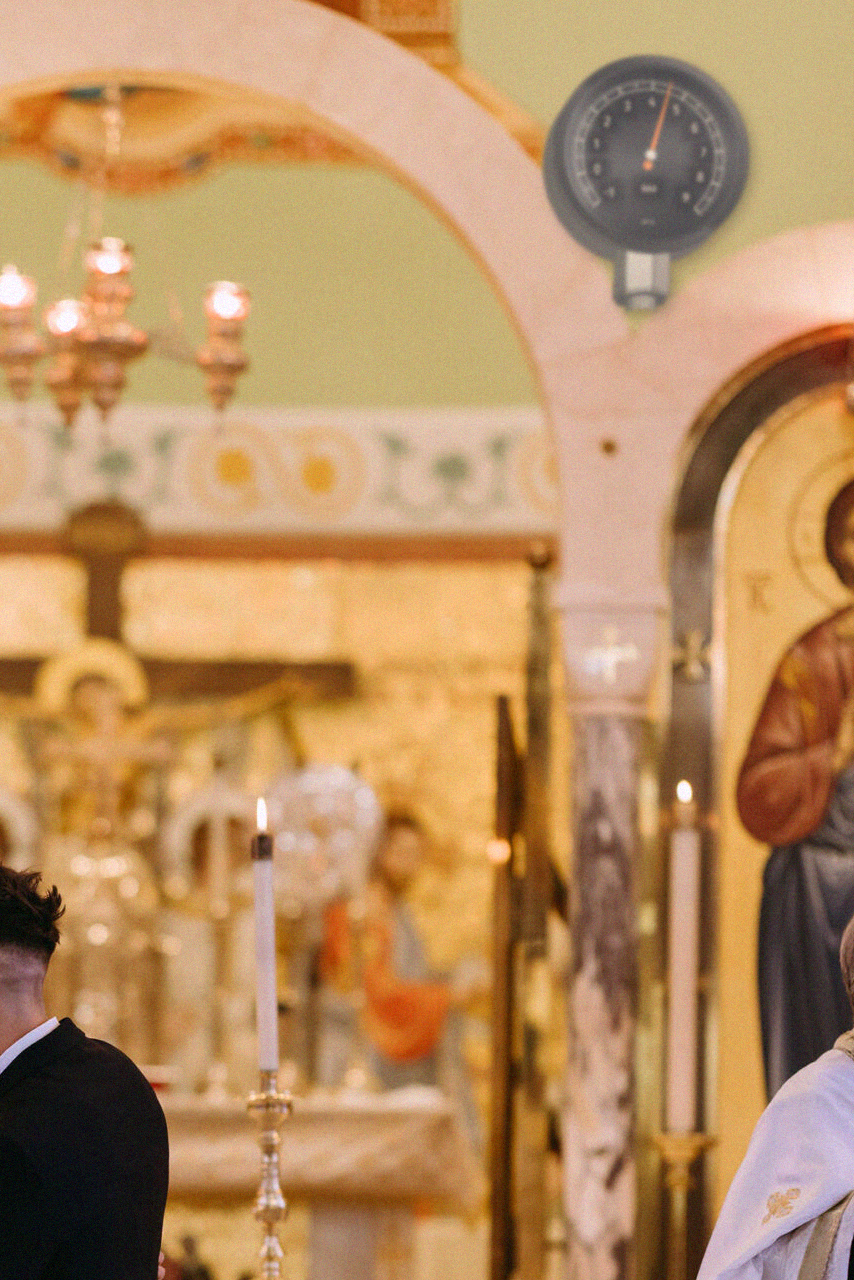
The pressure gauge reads 4.5 bar
